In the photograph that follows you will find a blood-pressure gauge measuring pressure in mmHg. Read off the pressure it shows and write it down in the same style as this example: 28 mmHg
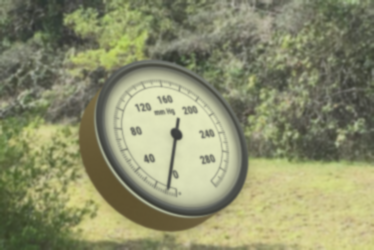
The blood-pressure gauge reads 10 mmHg
